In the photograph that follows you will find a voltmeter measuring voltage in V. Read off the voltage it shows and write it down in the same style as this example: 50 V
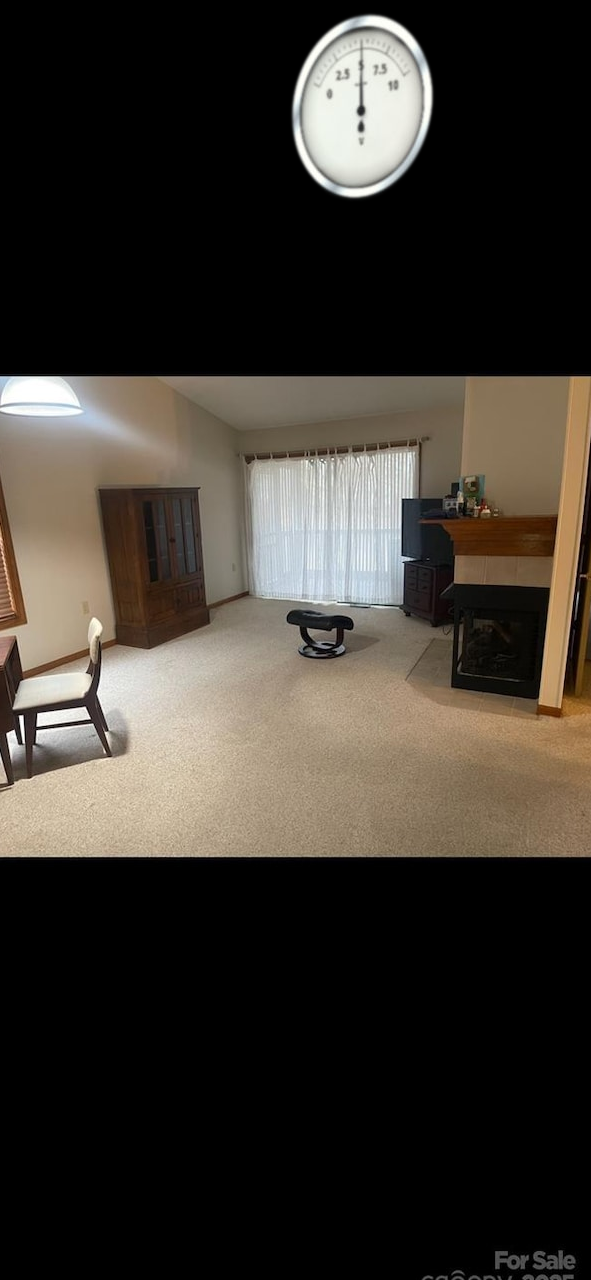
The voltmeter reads 5 V
